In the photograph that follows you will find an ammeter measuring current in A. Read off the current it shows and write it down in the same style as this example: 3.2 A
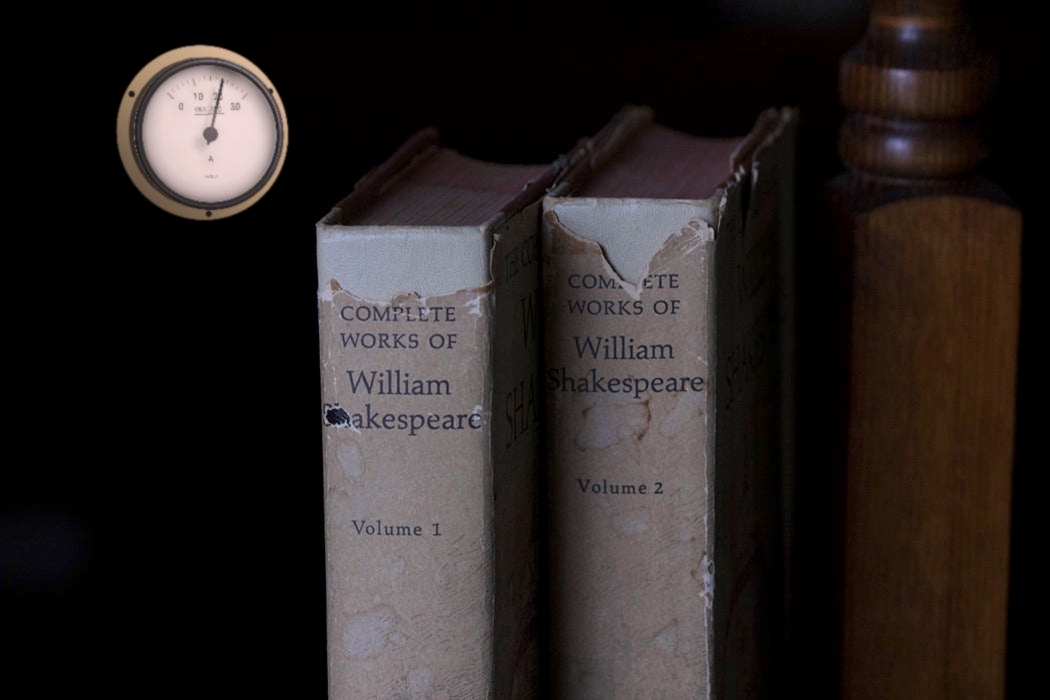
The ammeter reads 20 A
